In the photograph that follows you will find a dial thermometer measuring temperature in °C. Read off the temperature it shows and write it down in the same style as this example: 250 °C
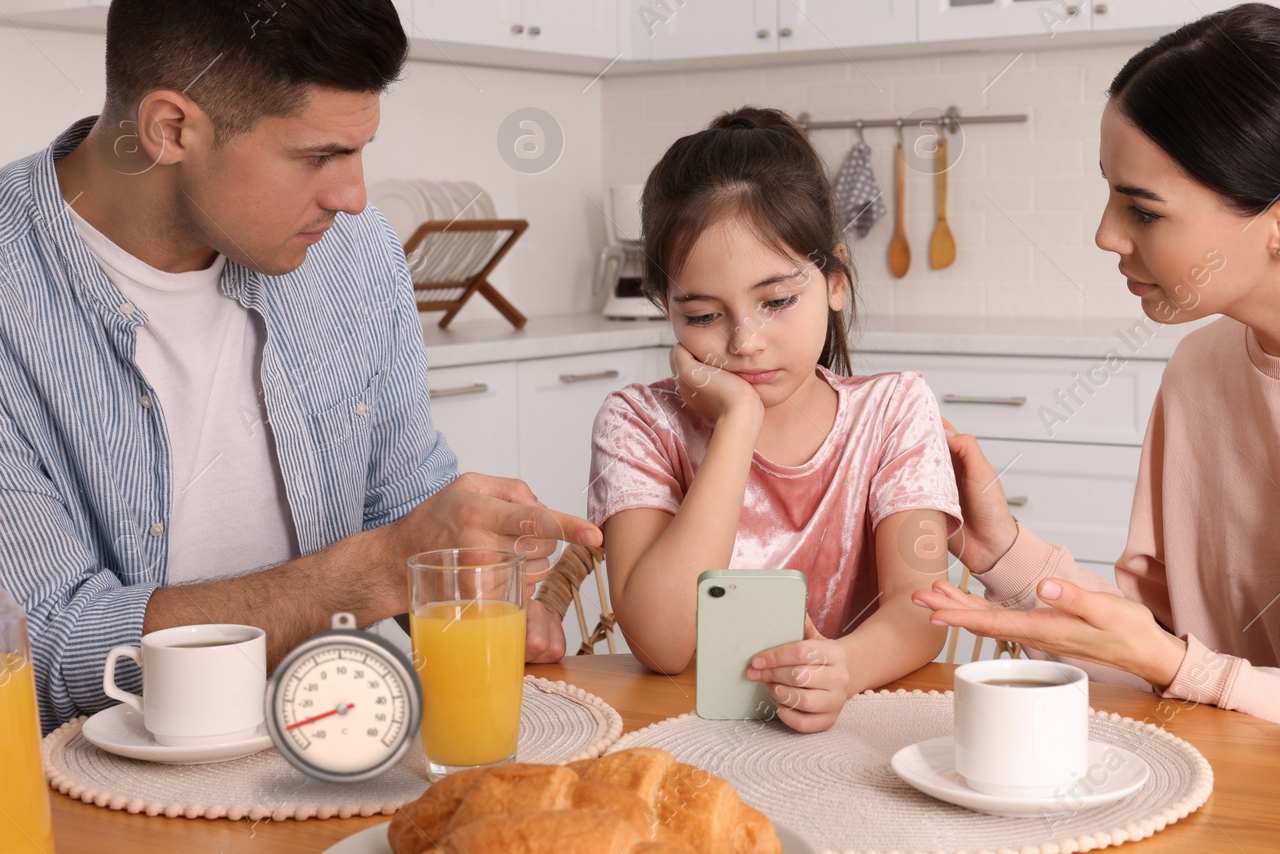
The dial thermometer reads -30 °C
